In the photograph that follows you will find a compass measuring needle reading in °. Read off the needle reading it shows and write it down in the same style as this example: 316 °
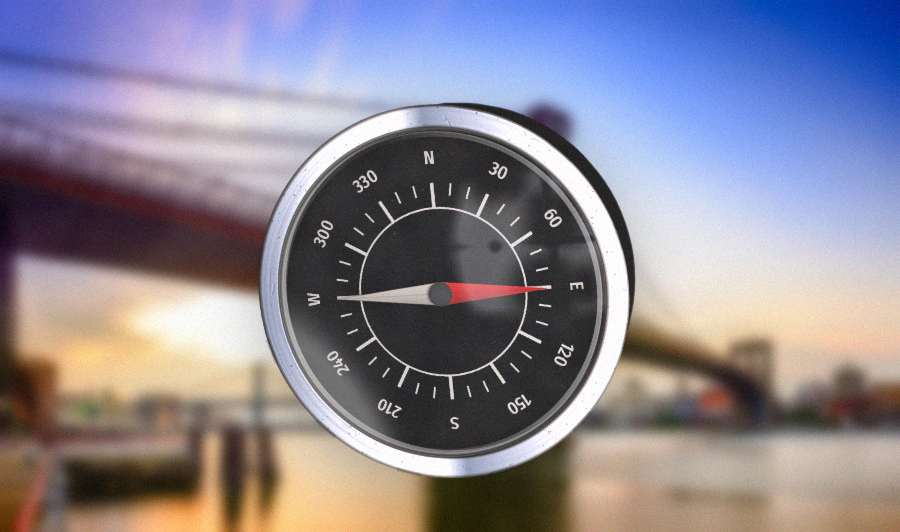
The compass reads 90 °
